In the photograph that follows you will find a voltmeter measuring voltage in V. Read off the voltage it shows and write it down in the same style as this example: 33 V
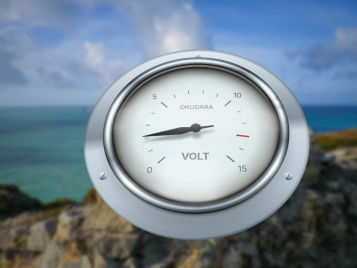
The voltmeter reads 2 V
